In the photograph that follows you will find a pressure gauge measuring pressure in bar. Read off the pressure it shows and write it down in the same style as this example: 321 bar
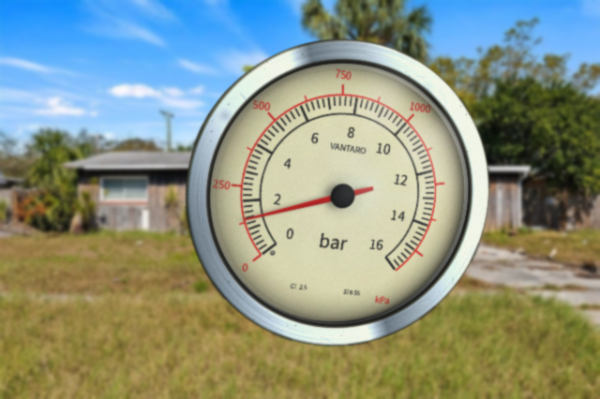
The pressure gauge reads 1.4 bar
